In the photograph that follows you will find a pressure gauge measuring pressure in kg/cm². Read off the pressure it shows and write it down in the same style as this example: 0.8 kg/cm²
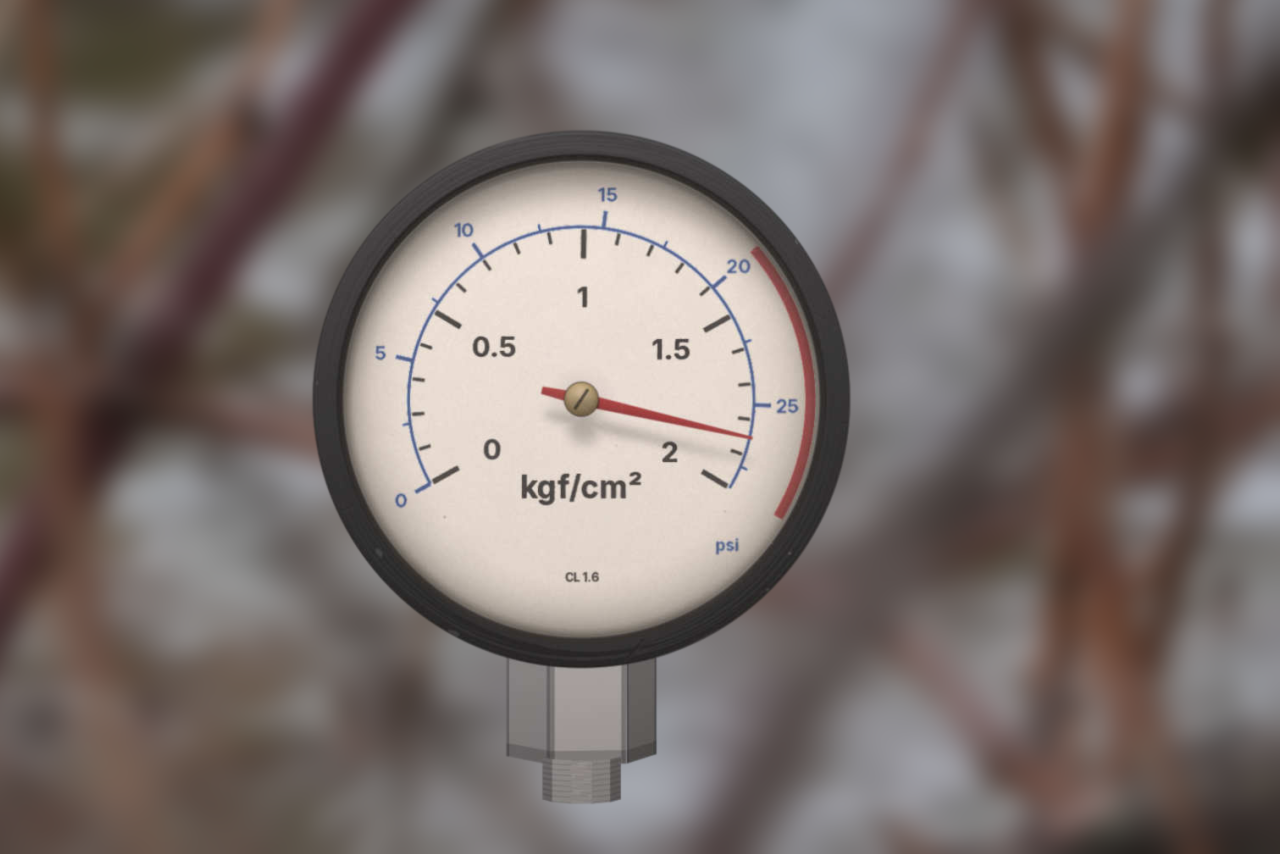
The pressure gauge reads 1.85 kg/cm²
